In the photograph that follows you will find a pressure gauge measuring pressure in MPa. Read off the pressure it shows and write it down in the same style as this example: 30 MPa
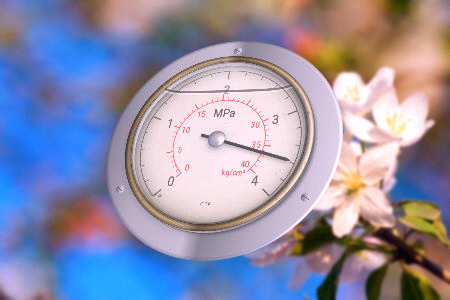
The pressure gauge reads 3.6 MPa
